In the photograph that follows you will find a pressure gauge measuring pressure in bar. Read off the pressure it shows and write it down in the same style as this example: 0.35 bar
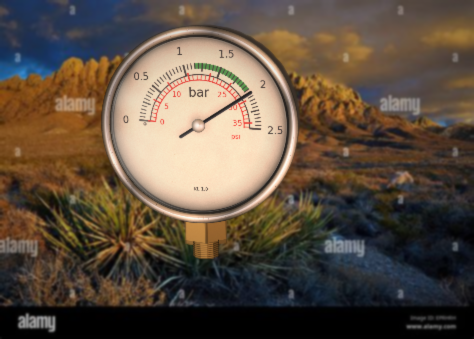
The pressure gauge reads 2 bar
